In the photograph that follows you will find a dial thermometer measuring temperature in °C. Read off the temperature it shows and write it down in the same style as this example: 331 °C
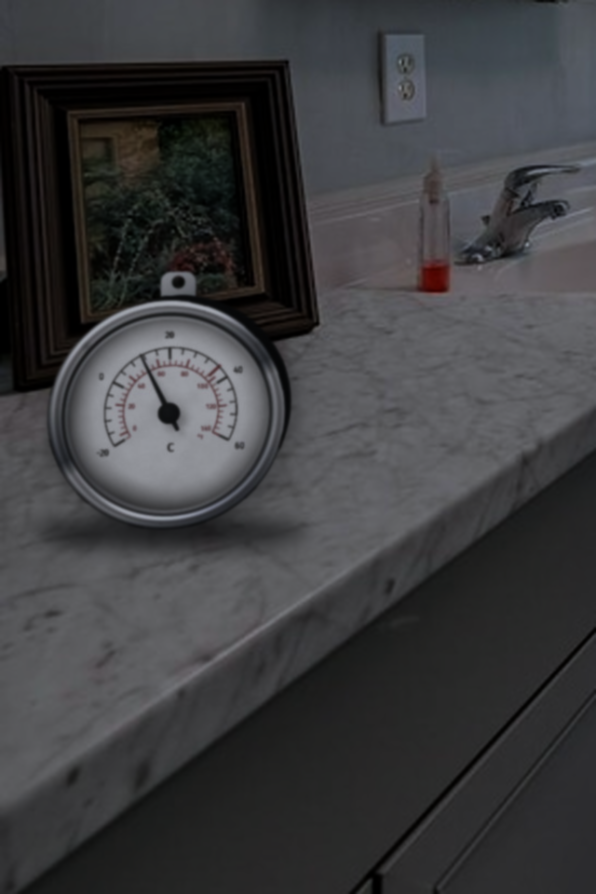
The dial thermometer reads 12 °C
